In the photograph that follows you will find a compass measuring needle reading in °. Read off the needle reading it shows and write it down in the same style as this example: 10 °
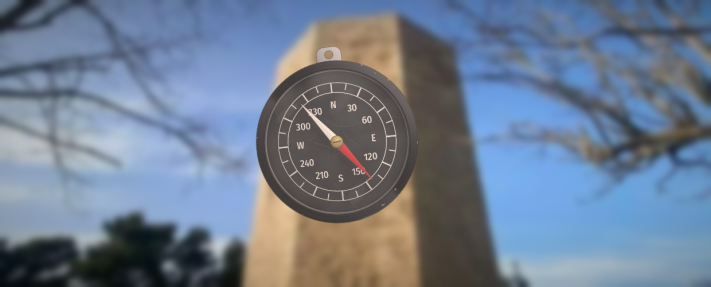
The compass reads 142.5 °
